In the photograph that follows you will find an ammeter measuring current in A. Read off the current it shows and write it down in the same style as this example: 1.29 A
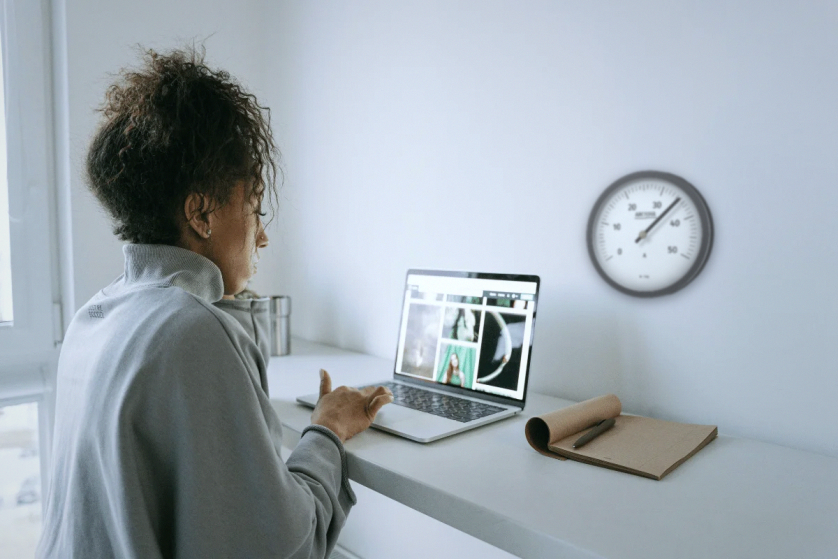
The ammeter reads 35 A
